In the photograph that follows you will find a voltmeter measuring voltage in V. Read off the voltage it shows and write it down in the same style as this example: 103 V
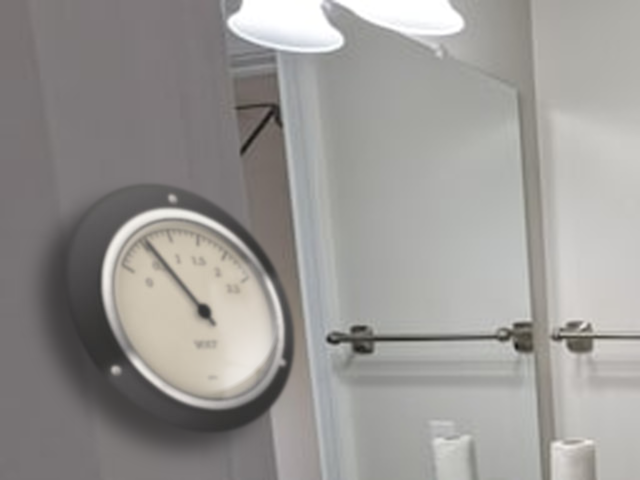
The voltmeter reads 0.5 V
